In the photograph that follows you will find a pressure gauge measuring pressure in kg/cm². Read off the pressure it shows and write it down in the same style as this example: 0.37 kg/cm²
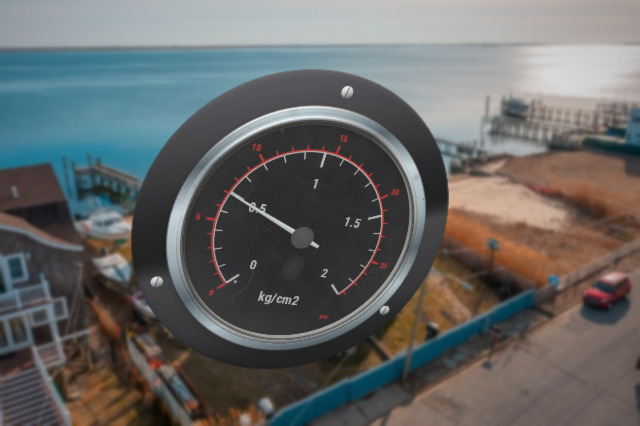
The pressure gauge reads 0.5 kg/cm²
